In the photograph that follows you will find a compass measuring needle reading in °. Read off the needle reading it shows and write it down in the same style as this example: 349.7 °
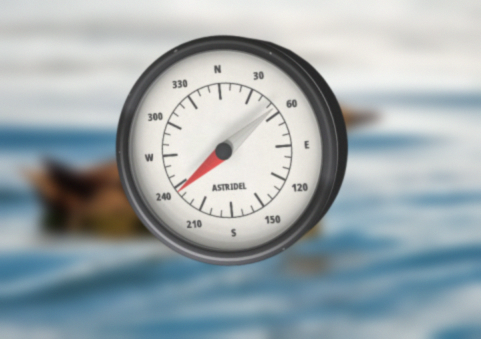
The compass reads 235 °
